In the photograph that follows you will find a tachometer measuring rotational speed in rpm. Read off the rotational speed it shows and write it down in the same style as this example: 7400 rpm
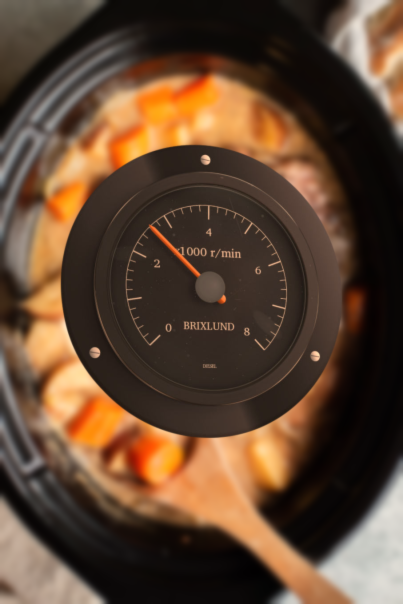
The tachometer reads 2600 rpm
